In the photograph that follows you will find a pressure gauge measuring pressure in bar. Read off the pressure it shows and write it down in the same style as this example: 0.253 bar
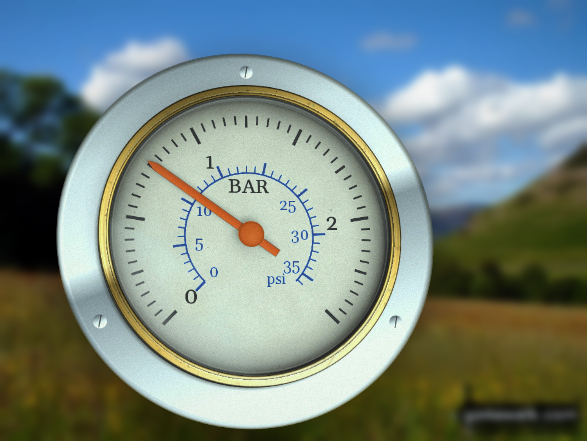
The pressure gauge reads 0.75 bar
